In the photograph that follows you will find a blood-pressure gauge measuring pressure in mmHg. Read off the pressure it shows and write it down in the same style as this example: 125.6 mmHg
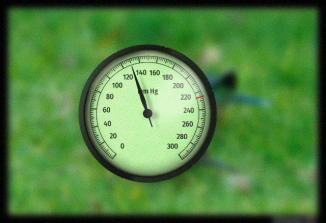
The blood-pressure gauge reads 130 mmHg
